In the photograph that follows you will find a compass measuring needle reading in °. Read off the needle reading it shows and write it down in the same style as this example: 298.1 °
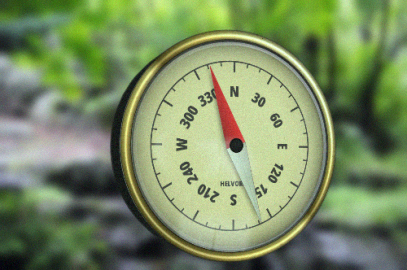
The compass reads 340 °
